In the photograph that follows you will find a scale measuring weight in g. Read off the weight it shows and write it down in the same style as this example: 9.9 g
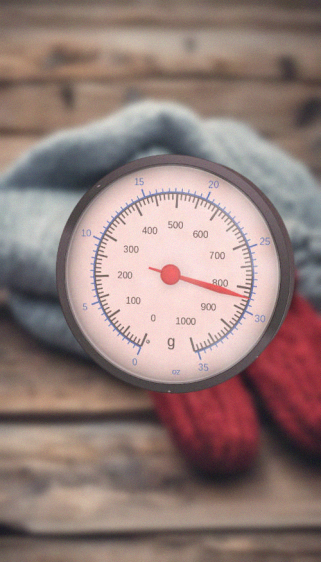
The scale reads 820 g
